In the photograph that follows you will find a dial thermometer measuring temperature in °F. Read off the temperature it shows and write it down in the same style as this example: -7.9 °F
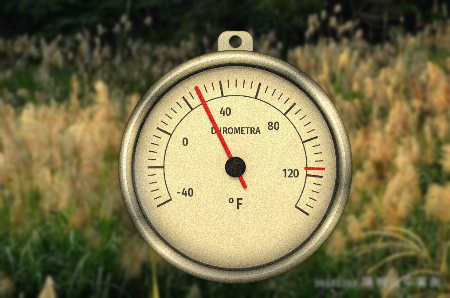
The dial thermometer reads 28 °F
